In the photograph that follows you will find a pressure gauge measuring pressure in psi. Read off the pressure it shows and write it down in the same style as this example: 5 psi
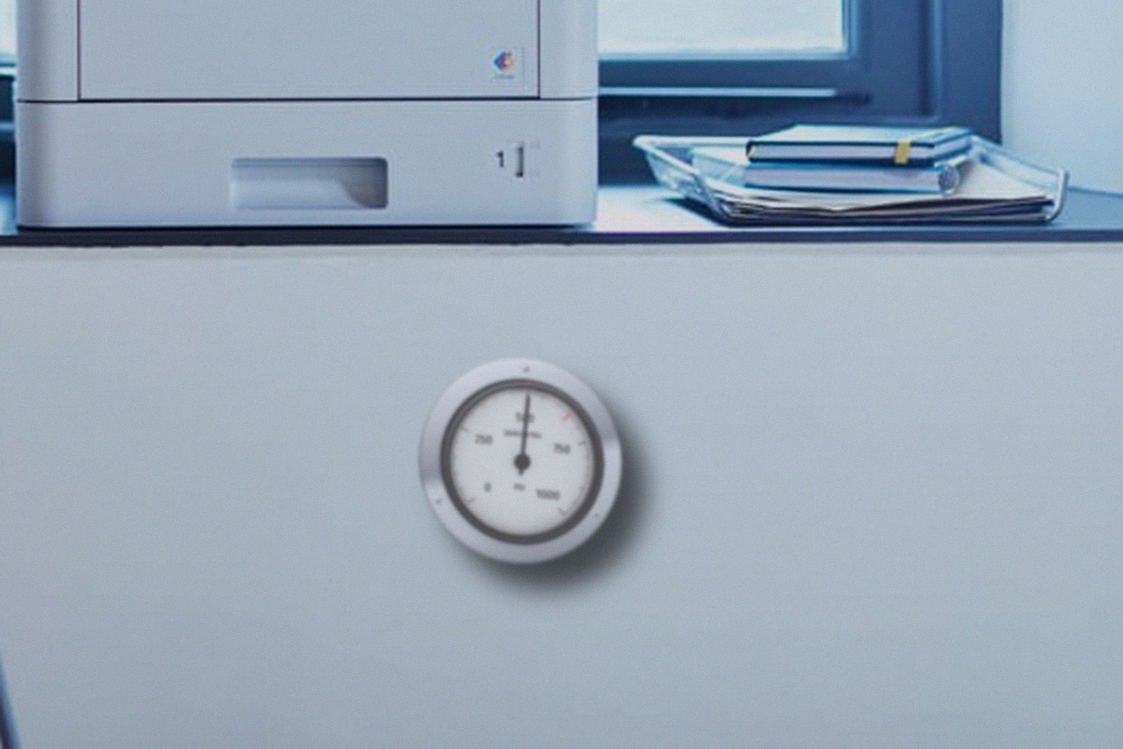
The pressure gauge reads 500 psi
